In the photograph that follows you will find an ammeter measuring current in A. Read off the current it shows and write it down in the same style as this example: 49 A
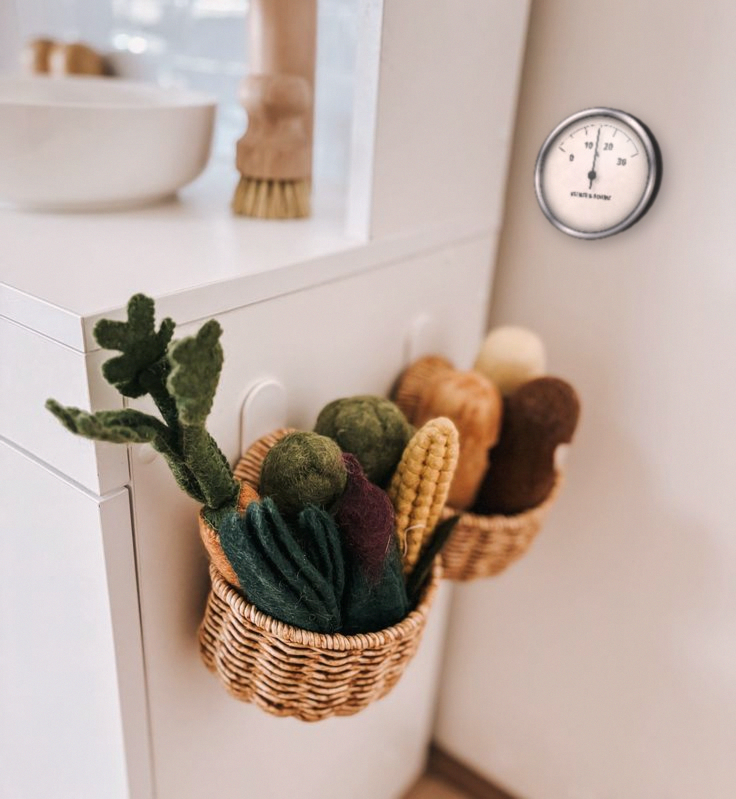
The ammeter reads 15 A
